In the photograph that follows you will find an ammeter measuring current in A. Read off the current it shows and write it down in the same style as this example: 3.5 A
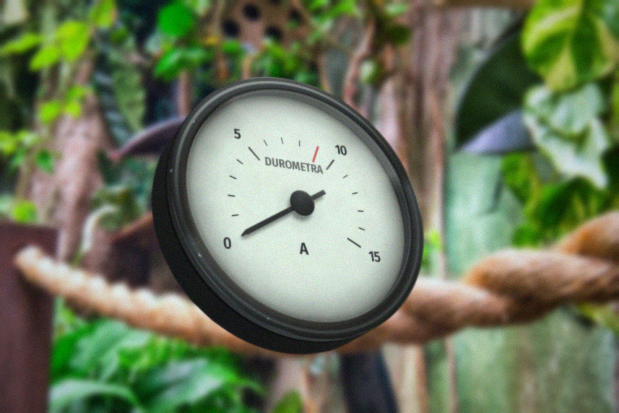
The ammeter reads 0 A
